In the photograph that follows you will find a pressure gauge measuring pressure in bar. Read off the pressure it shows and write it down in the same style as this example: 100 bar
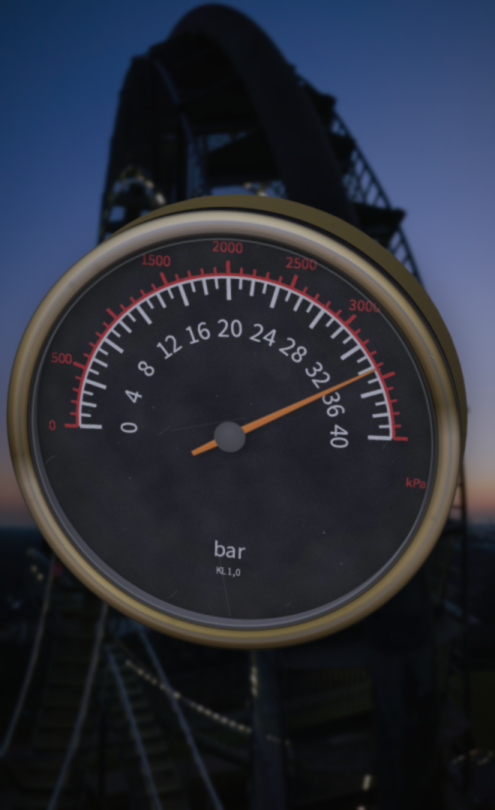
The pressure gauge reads 34 bar
